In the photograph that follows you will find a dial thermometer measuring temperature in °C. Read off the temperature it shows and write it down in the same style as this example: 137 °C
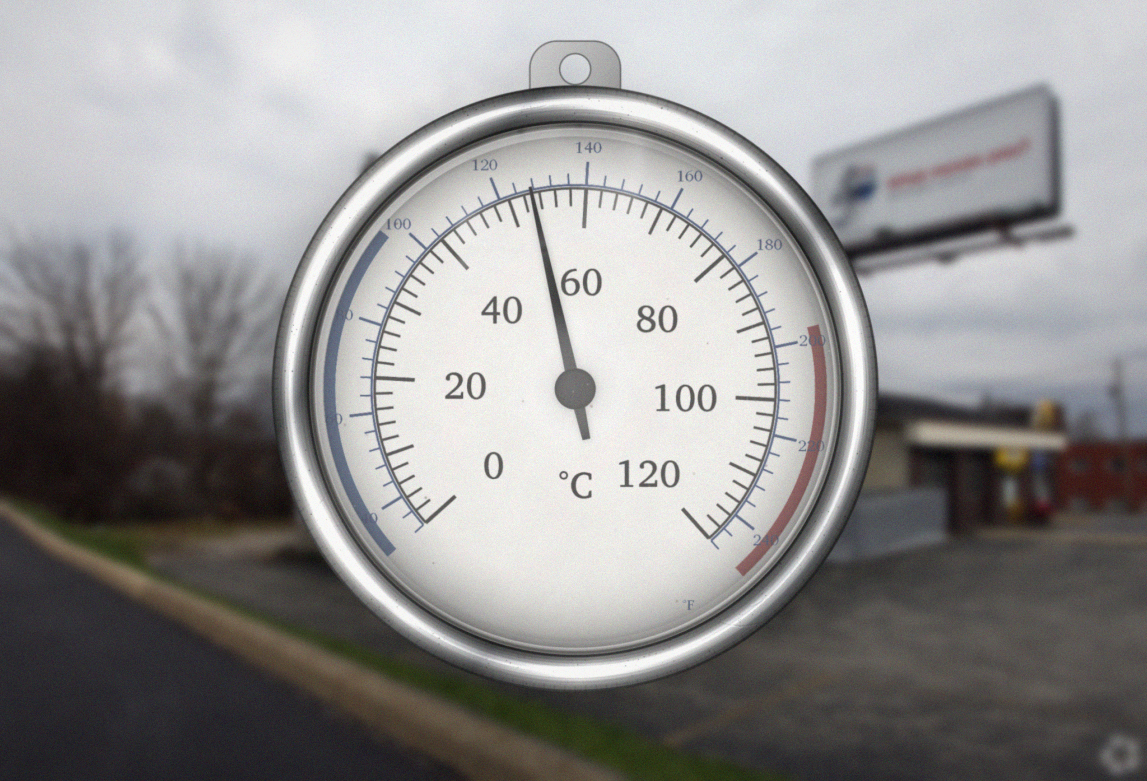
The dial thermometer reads 53 °C
